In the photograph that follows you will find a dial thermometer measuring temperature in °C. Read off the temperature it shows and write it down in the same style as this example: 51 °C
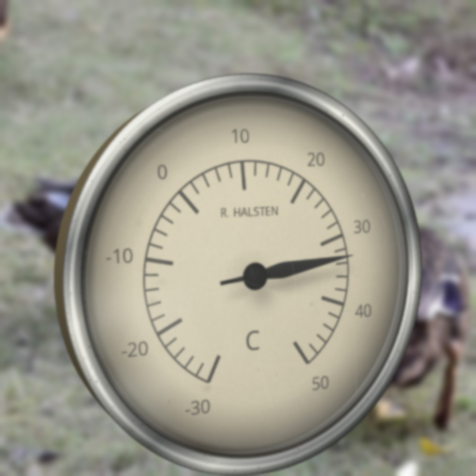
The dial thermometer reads 33 °C
